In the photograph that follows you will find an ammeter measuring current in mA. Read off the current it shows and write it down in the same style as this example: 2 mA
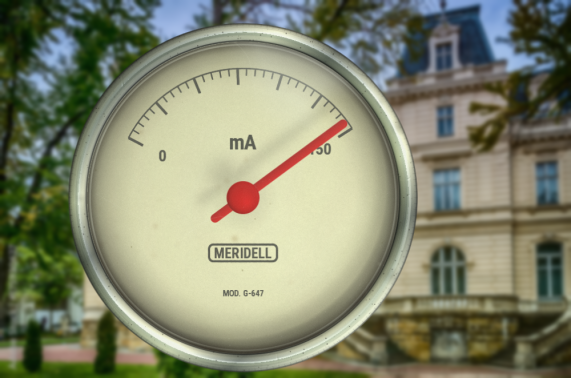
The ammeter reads 145 mA
